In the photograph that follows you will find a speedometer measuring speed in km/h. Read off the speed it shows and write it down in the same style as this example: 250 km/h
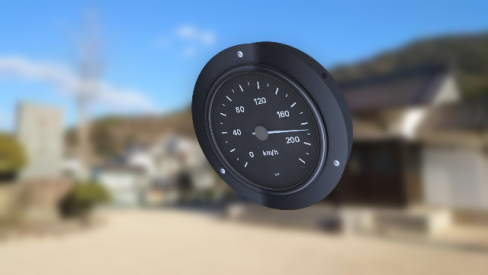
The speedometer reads 185 km/h
